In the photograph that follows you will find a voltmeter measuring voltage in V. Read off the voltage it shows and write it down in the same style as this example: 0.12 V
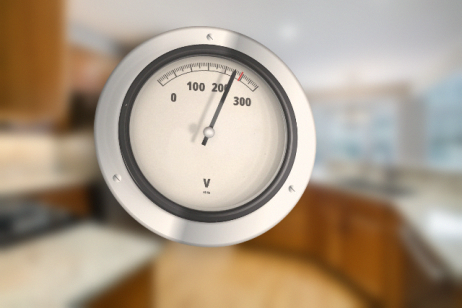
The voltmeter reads 225 V
